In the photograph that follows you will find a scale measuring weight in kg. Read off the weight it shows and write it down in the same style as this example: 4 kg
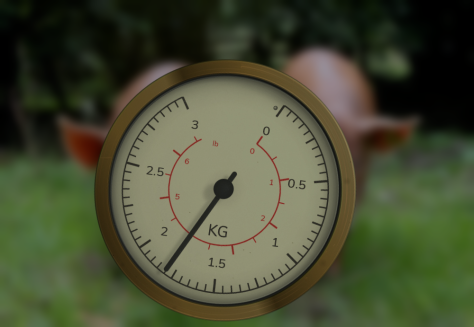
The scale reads 1.8 kg
